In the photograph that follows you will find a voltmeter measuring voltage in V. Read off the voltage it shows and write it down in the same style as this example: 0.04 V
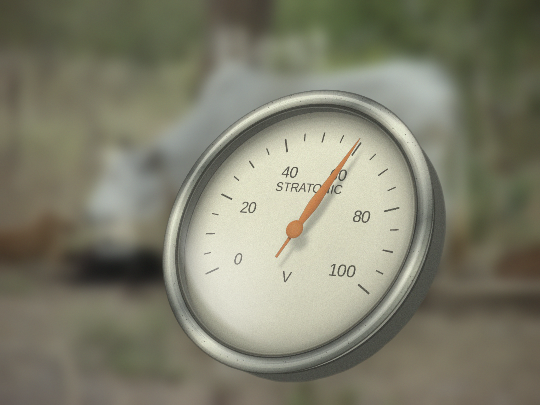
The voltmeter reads 60 V
